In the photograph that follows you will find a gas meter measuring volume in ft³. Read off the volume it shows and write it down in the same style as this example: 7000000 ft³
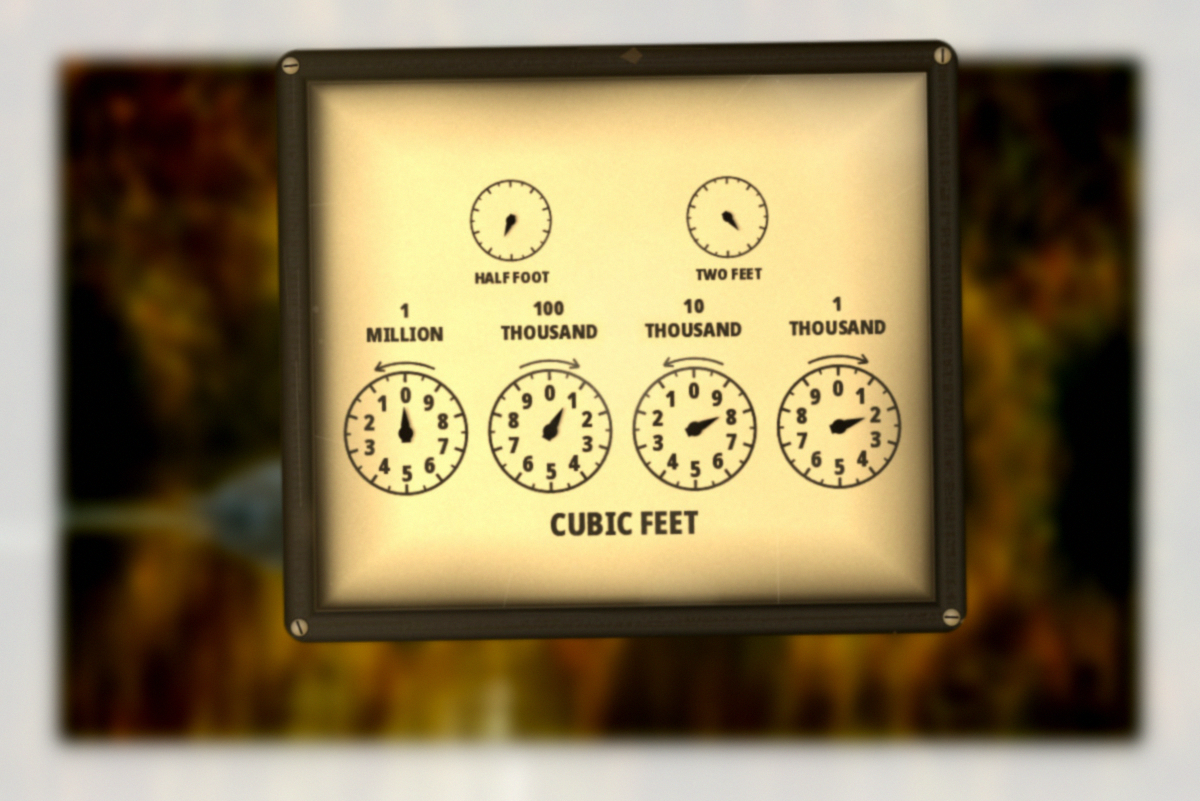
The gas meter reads 8200 ft³
